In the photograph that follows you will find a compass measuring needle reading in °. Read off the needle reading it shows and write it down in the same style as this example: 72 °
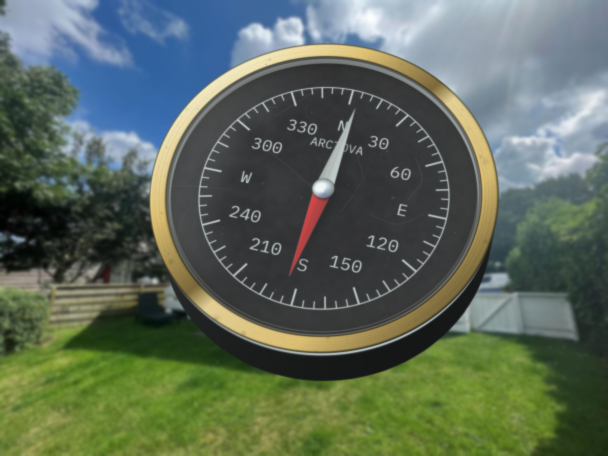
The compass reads 185 °
